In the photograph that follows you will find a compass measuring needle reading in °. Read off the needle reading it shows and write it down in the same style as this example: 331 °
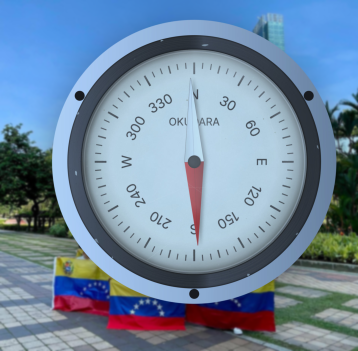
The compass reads 177.5 °
